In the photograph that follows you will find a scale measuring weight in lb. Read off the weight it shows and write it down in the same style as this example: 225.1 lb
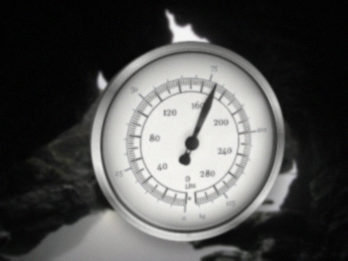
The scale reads 170 lb
